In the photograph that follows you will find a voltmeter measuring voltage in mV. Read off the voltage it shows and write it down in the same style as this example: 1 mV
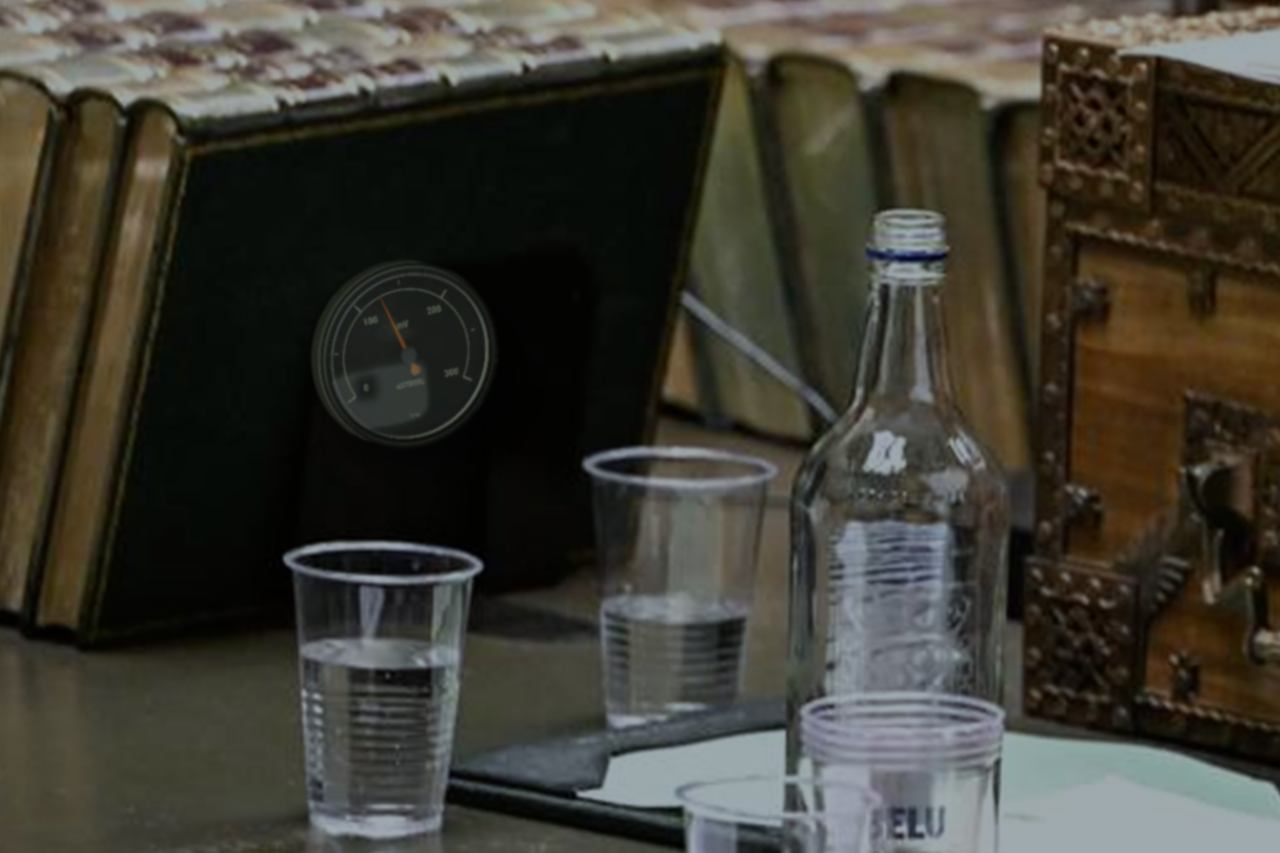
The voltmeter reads 125 mV
